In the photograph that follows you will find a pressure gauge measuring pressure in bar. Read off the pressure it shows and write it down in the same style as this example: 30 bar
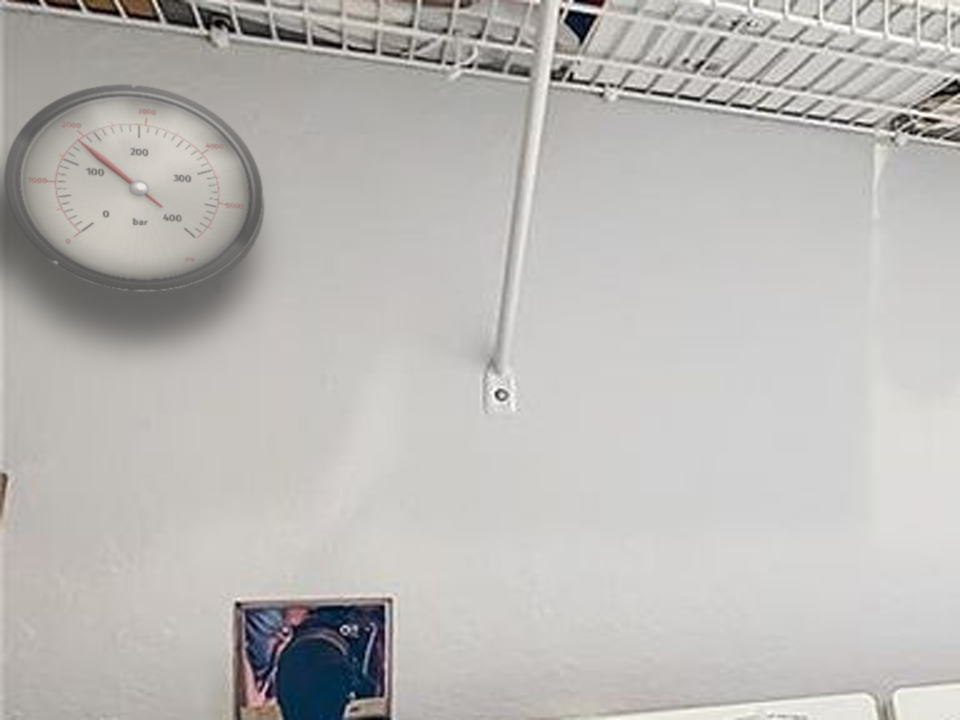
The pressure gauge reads 130 bar
